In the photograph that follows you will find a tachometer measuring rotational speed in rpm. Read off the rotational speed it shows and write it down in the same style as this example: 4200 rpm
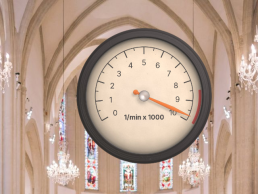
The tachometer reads 9750 rpm
